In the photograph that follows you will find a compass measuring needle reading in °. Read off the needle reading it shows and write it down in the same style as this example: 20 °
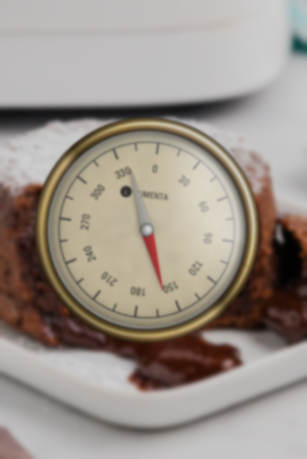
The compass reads 157.5 °
